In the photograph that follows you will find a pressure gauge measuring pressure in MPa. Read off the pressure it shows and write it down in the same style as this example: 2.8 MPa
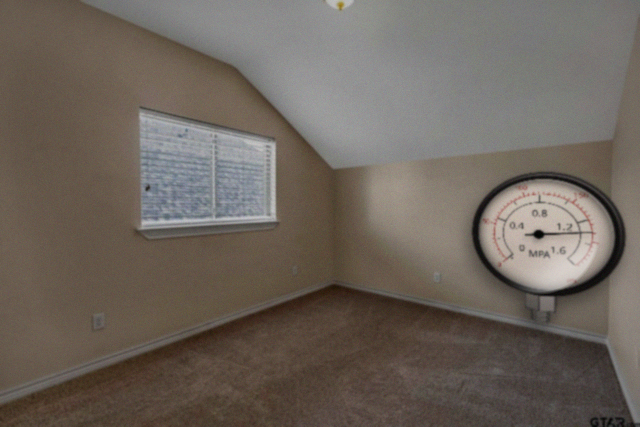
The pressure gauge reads 1.3 MPa
